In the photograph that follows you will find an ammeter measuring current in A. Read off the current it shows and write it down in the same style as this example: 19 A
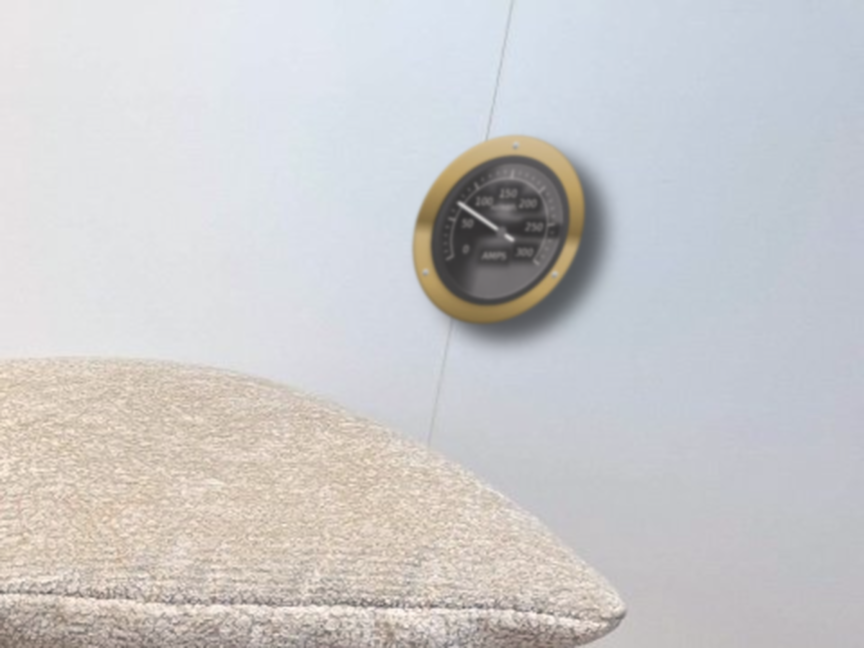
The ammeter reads 70 A
